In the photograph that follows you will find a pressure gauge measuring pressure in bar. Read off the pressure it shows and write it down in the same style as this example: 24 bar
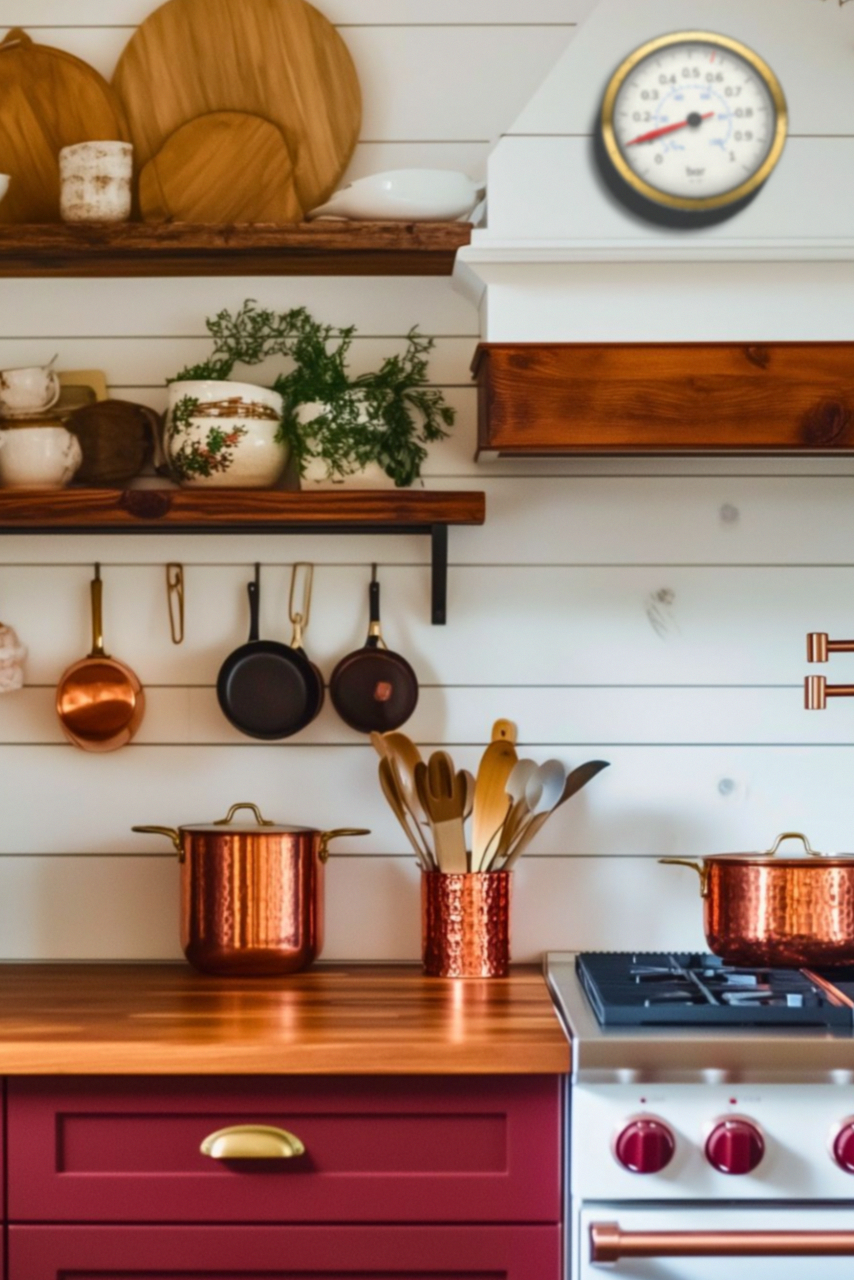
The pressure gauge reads 0.1 bar
